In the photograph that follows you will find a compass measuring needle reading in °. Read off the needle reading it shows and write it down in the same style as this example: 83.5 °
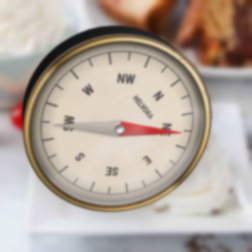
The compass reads 45 °
